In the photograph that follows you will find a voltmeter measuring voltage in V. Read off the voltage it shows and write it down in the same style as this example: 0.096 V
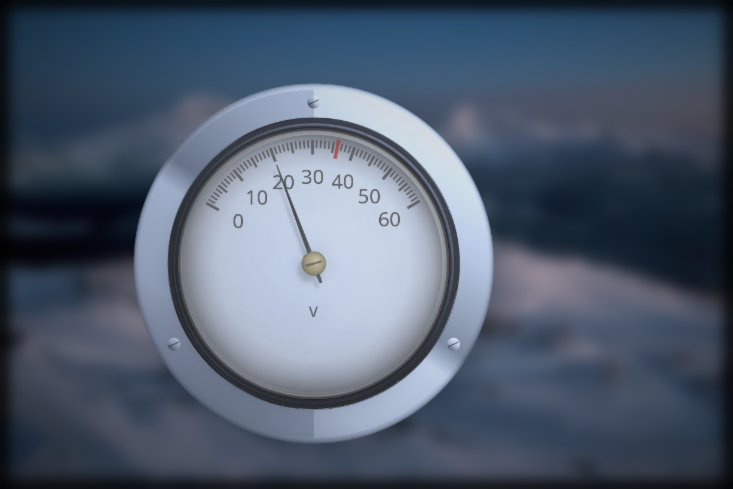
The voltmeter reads 20 V
